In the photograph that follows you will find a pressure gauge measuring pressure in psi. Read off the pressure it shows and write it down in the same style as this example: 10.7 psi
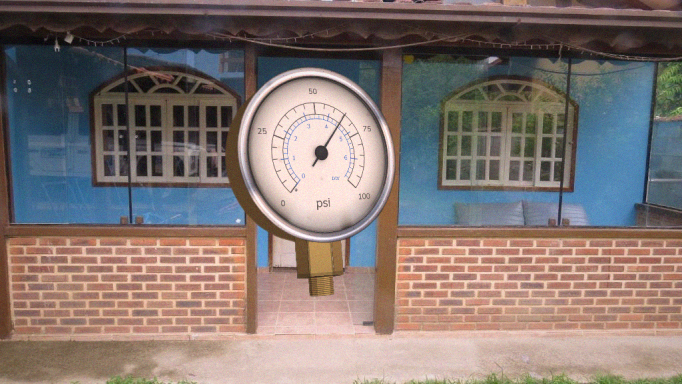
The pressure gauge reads 65 psi
